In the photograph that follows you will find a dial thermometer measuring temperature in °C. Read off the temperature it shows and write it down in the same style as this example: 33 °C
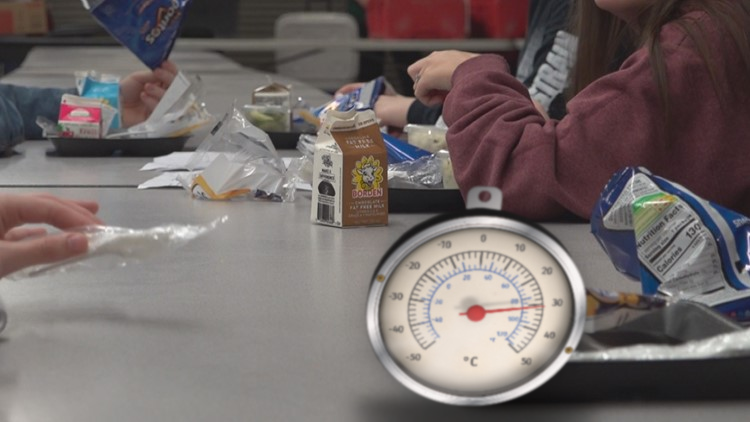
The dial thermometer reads 30 °C
